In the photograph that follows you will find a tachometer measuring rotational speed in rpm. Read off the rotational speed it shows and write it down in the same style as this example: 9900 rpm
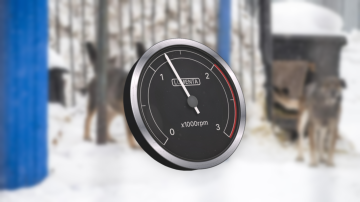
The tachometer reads 1250 rpm
